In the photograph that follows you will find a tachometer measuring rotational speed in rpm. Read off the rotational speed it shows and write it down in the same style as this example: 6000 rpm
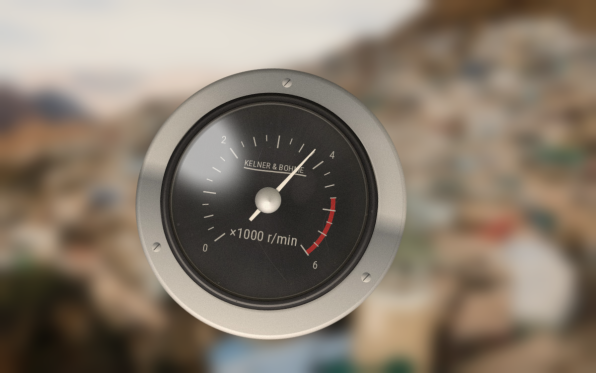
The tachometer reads 3750 rpm
